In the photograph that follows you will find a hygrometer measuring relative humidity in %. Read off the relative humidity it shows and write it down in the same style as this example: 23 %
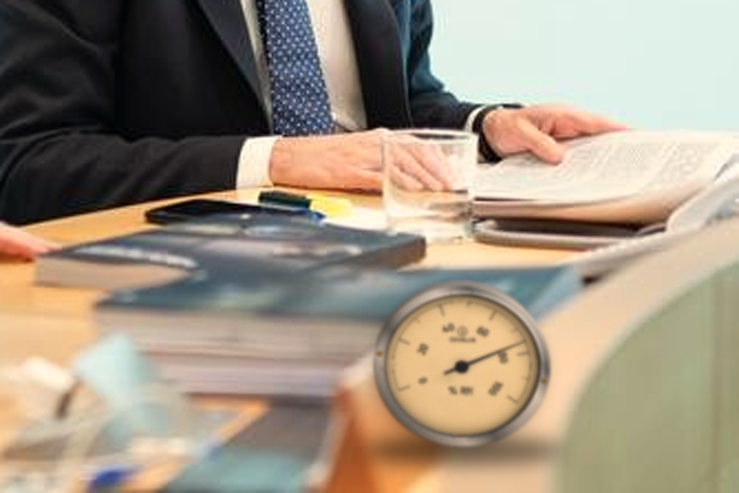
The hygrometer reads 75 %
